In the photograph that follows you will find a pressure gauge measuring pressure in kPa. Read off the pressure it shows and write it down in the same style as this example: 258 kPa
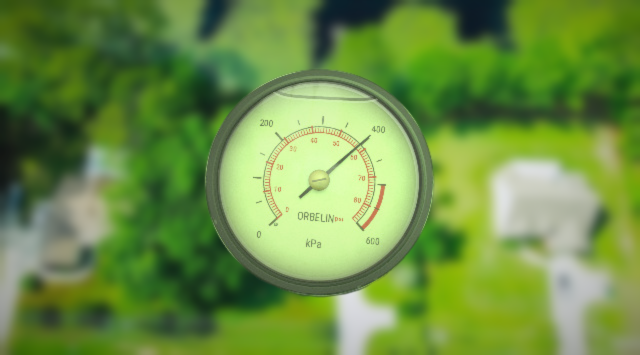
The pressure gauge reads 400 kPa
